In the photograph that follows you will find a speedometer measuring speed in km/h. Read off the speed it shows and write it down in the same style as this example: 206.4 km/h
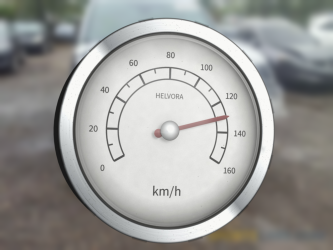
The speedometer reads 130 km/h
